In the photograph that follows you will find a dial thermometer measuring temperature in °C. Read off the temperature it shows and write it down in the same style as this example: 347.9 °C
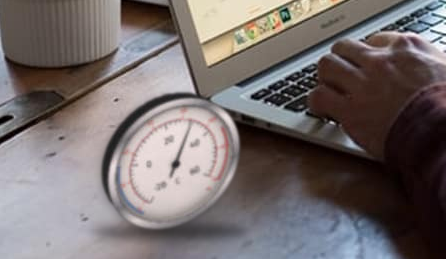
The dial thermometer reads 30 °C
